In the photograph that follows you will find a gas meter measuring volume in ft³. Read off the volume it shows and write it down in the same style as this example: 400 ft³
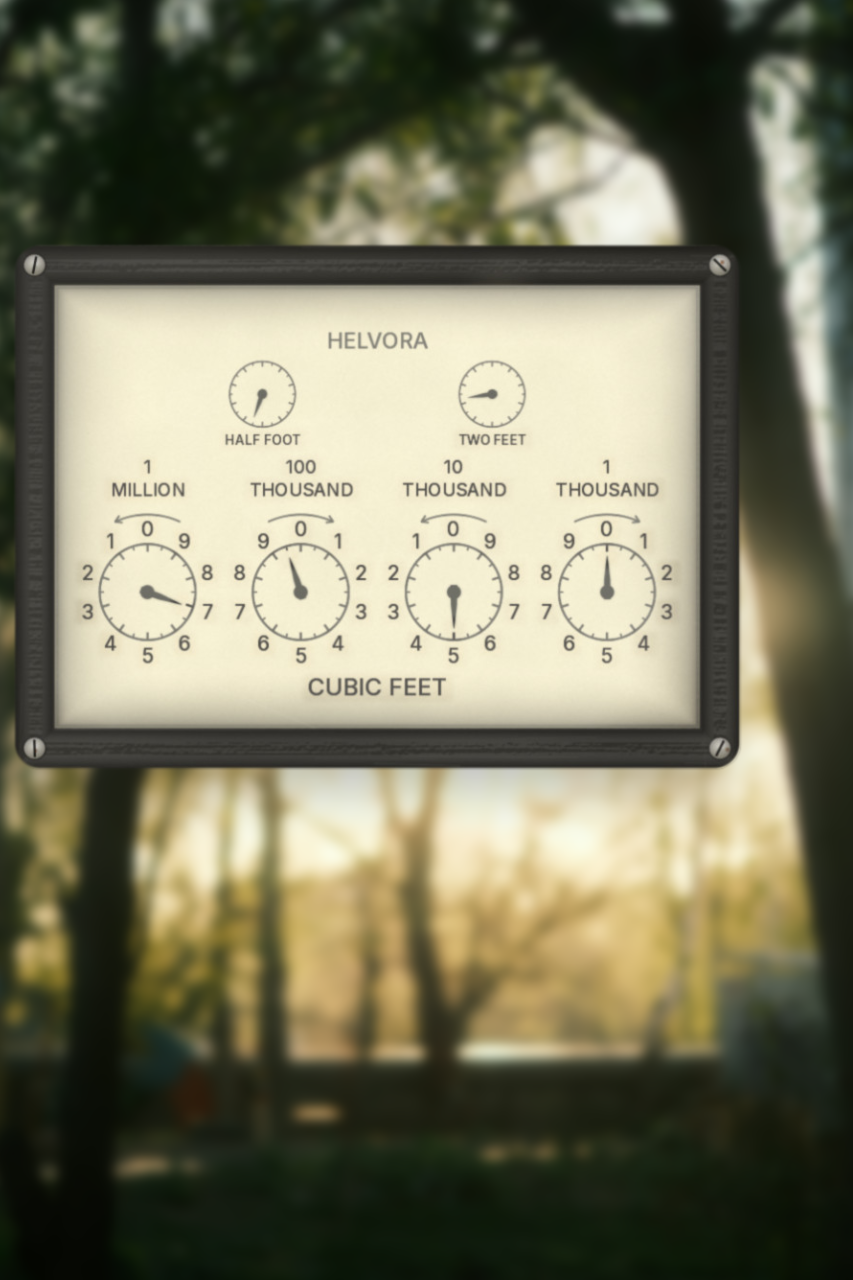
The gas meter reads 695000 ft³
